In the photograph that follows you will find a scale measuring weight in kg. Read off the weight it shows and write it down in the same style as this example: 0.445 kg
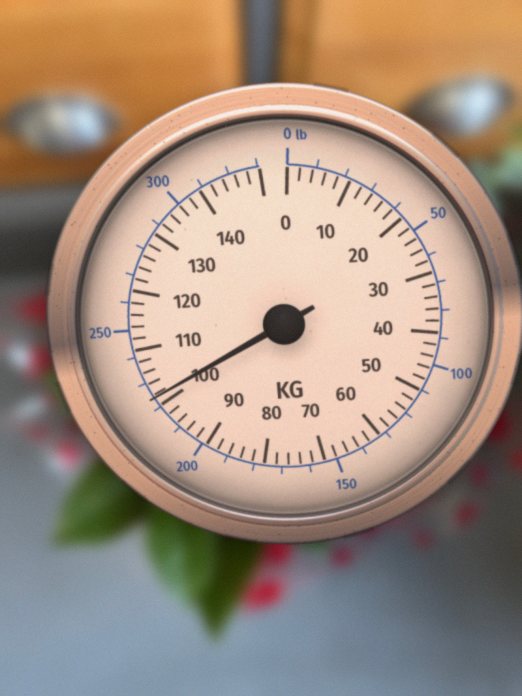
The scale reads 102 kg
